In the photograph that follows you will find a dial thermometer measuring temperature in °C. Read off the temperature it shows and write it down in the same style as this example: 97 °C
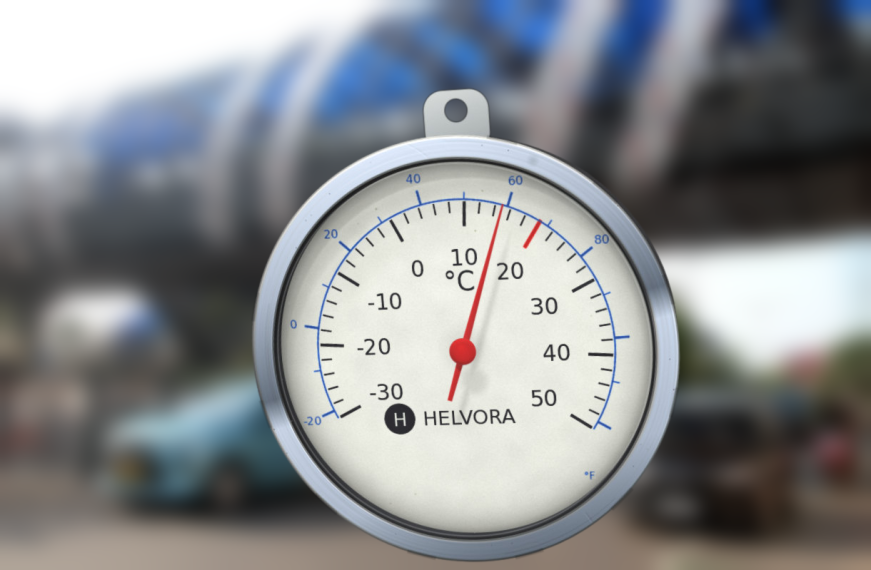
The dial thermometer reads 15 °C
